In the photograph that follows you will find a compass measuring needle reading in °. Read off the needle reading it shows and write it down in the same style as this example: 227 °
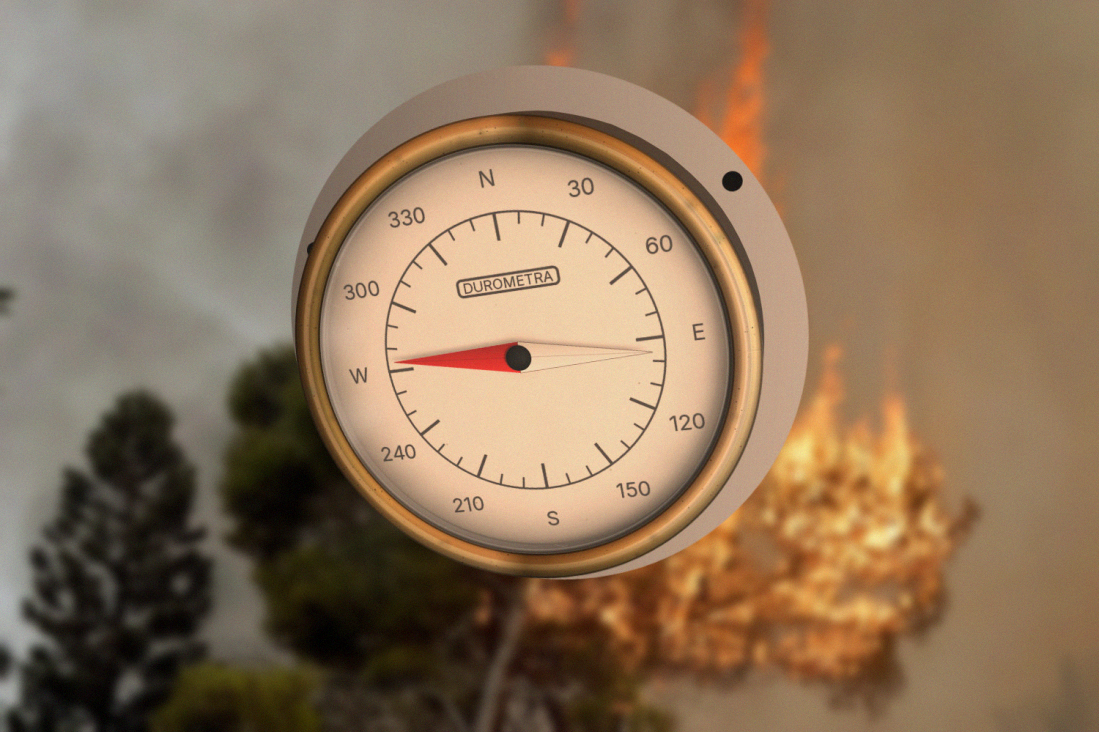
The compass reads 275 °
